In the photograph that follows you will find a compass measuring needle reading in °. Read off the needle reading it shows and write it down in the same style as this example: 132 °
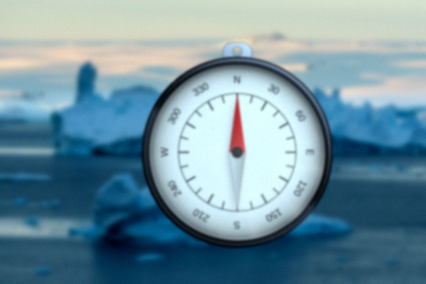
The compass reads 0 °
